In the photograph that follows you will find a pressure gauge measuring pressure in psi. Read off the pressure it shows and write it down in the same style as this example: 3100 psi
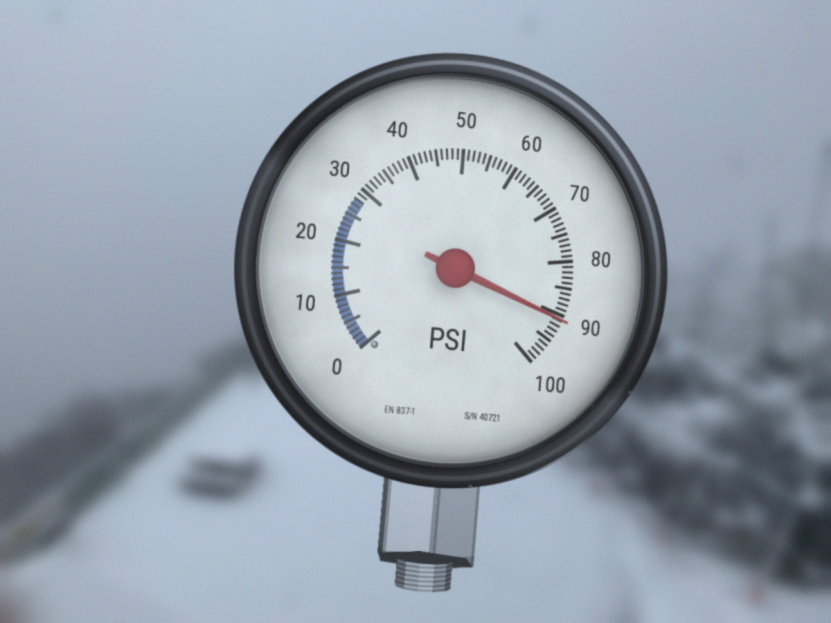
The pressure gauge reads 91 psi
